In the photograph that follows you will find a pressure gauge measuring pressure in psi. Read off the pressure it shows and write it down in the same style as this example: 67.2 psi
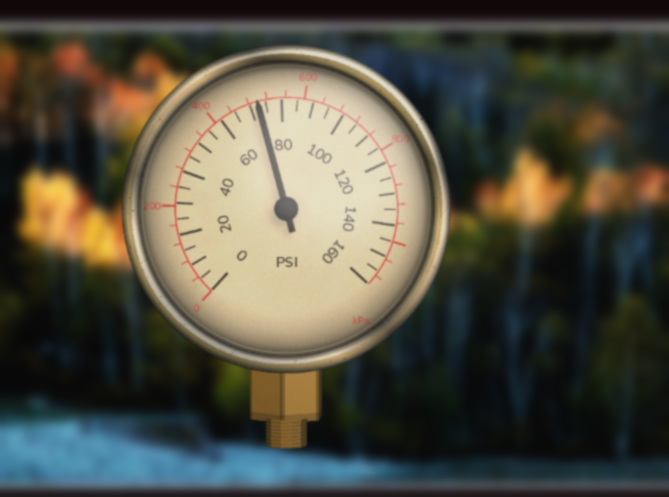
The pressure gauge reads 72.5 psi
